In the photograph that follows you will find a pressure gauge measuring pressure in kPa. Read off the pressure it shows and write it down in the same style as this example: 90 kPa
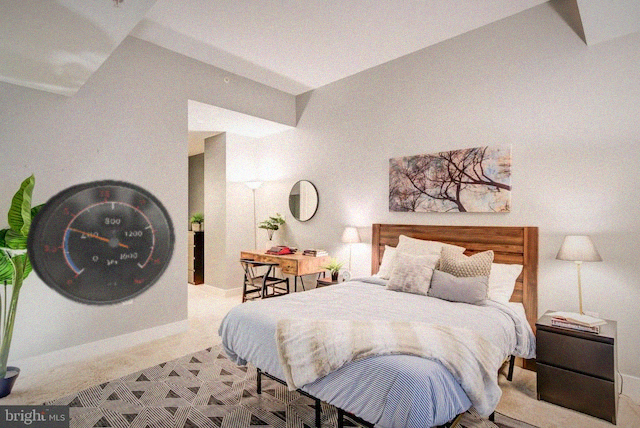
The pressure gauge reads 400 kPa
